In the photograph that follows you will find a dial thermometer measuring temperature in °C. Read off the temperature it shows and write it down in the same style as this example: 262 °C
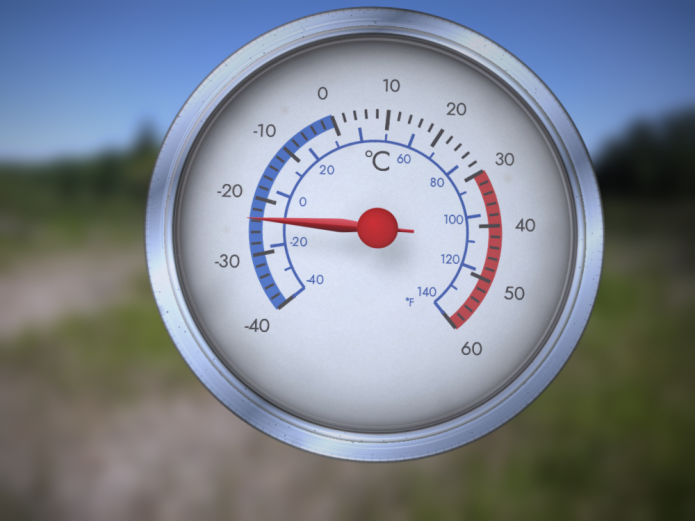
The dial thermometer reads -24 °C
